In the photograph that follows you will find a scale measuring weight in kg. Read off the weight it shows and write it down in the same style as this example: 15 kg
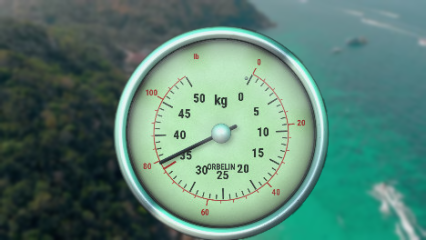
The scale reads 36 kg
